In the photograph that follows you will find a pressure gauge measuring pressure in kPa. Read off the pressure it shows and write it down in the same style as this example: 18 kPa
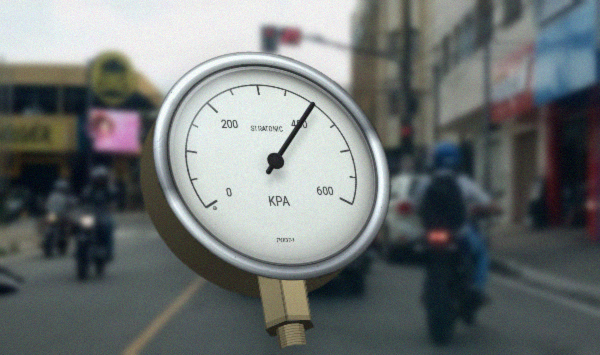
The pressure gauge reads 400 kPa
